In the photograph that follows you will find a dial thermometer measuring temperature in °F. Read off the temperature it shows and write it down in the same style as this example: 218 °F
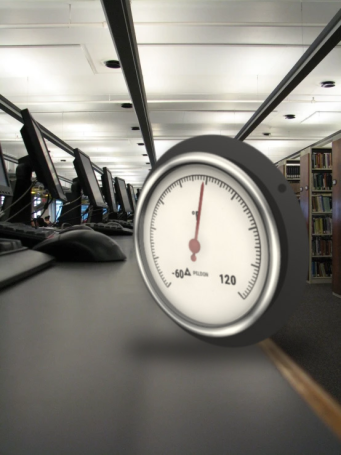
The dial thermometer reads 40 °F
